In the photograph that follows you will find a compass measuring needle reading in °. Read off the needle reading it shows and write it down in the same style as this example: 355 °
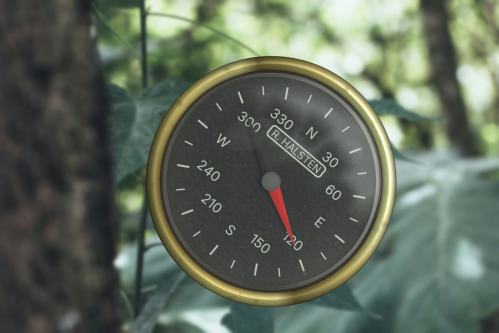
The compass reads 120 °
